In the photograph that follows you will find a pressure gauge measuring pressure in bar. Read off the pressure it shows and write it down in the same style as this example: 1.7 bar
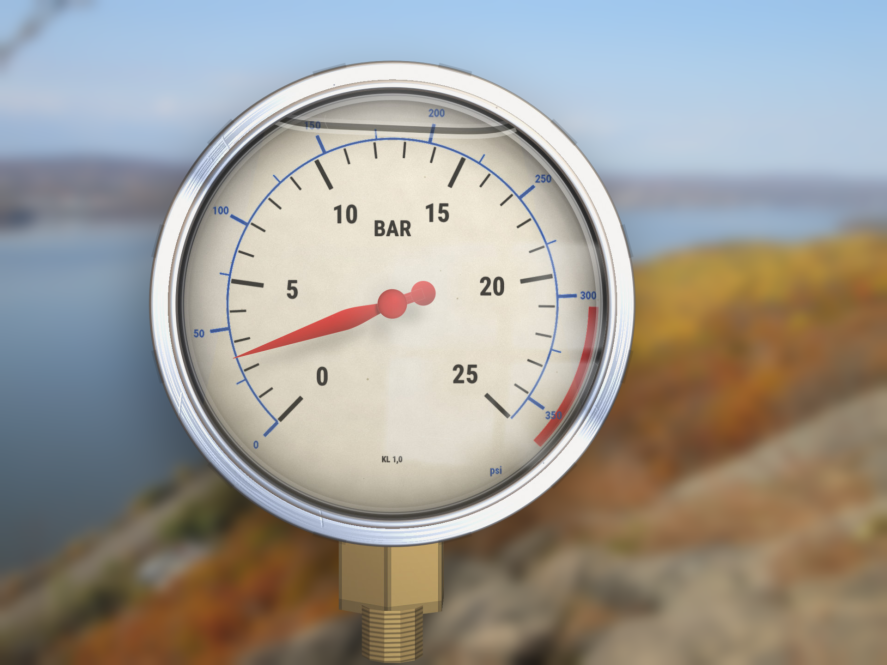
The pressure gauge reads 2.5 bar
